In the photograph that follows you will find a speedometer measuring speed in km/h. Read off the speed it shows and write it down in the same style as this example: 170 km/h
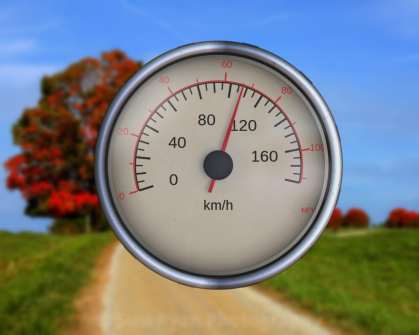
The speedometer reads 107.5 km/h
